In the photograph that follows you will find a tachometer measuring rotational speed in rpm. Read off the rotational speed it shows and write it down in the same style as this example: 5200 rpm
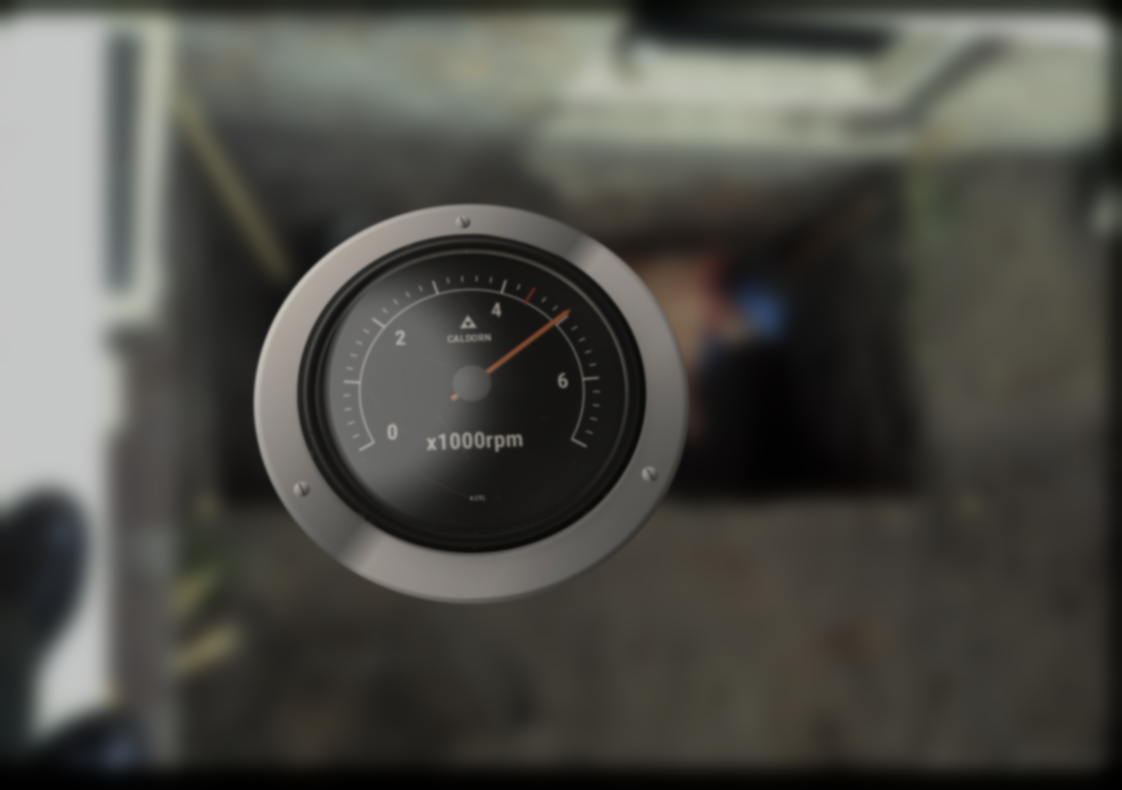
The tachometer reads 5000 rpm
